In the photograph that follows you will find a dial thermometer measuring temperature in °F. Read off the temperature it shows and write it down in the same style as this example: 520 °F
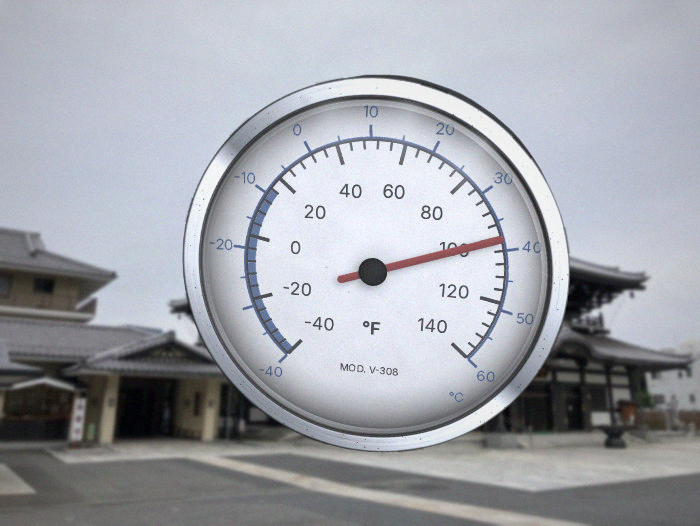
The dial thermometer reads 100 °F
